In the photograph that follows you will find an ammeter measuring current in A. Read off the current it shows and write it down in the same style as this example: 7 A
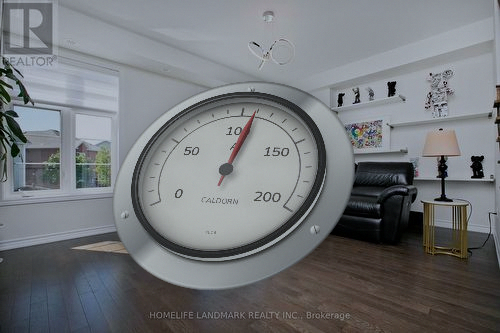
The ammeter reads 110 A
